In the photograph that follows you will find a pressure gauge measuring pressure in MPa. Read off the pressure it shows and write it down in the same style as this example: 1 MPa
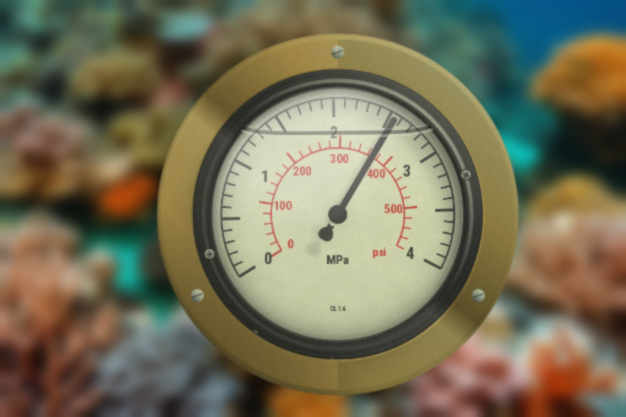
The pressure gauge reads 2.55 MPa
